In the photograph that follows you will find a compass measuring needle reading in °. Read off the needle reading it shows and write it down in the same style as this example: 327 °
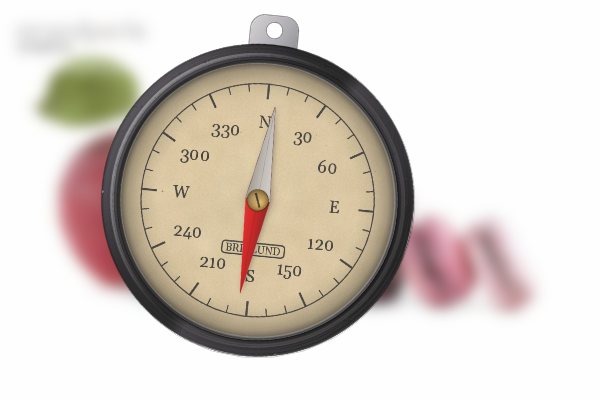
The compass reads 185 °
